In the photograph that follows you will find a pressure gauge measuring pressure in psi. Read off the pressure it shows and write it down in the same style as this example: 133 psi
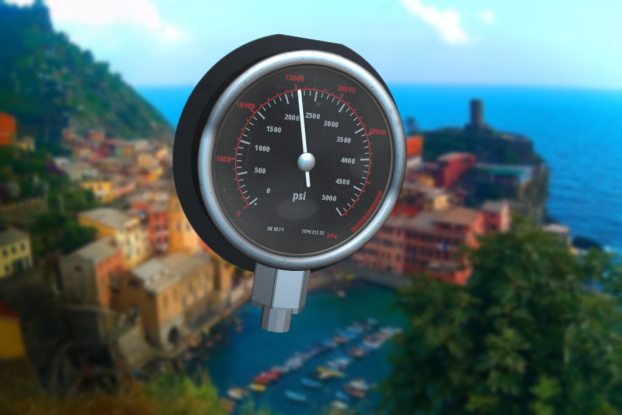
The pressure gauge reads 2200 psi
